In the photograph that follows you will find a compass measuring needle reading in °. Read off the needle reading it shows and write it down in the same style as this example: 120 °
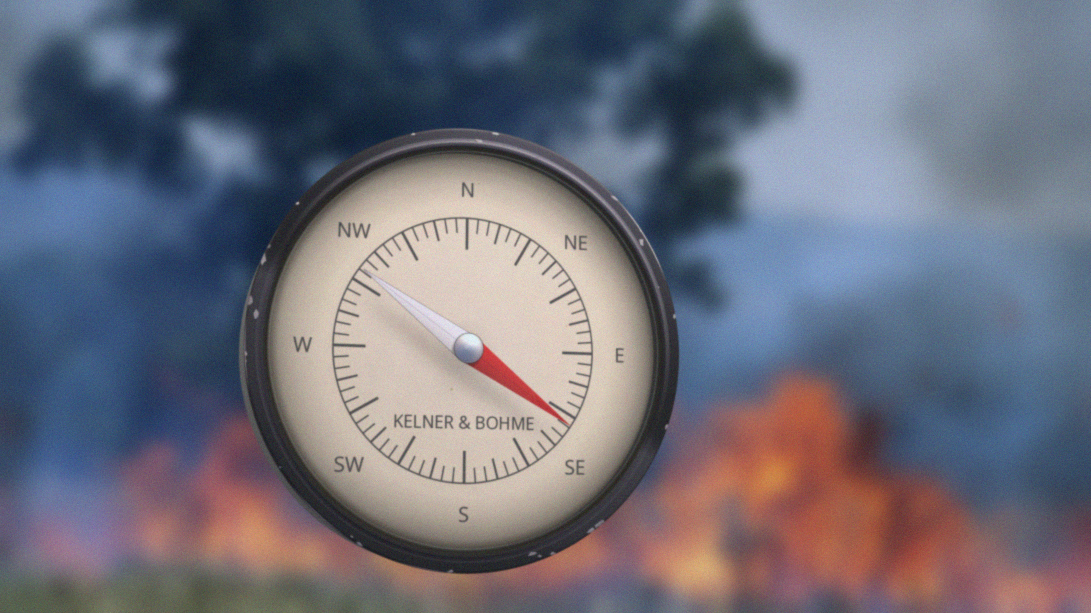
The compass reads 125 °
